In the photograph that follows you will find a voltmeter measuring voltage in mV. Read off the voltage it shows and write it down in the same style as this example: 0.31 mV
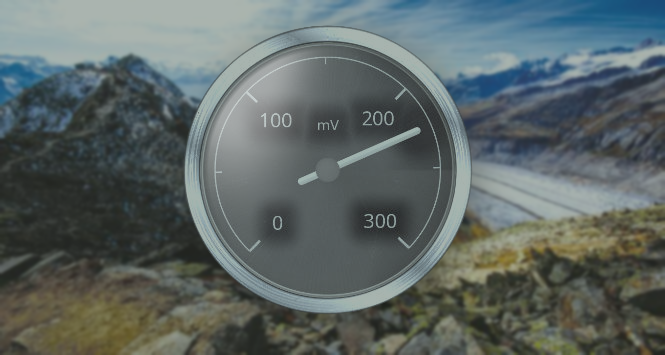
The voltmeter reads 225 mV
